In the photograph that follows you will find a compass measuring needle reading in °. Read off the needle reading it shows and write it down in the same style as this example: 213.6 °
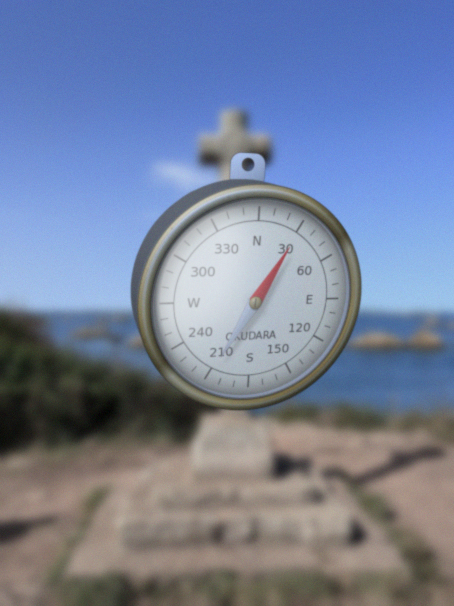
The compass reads 30 °
